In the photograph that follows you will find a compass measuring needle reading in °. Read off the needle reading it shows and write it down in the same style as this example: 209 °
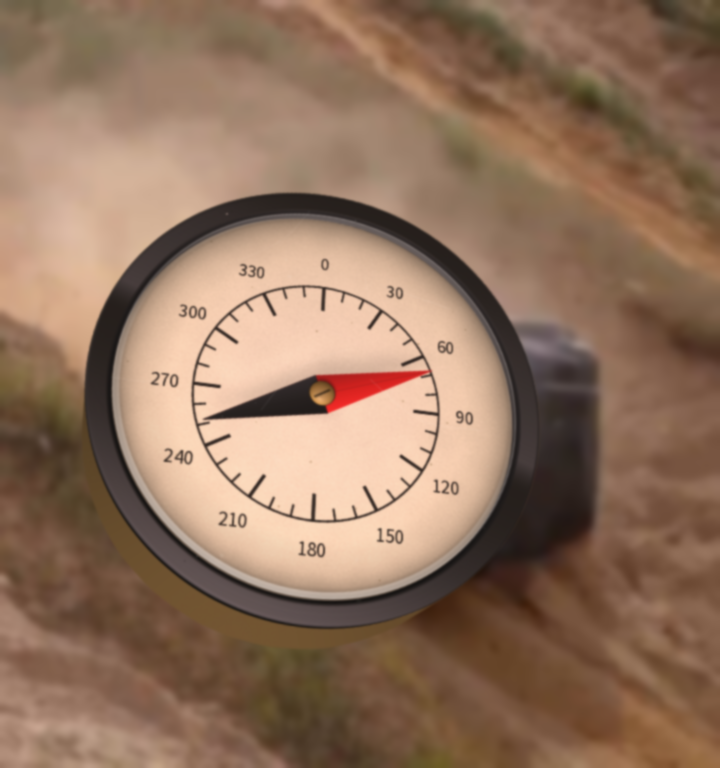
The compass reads 70 °
